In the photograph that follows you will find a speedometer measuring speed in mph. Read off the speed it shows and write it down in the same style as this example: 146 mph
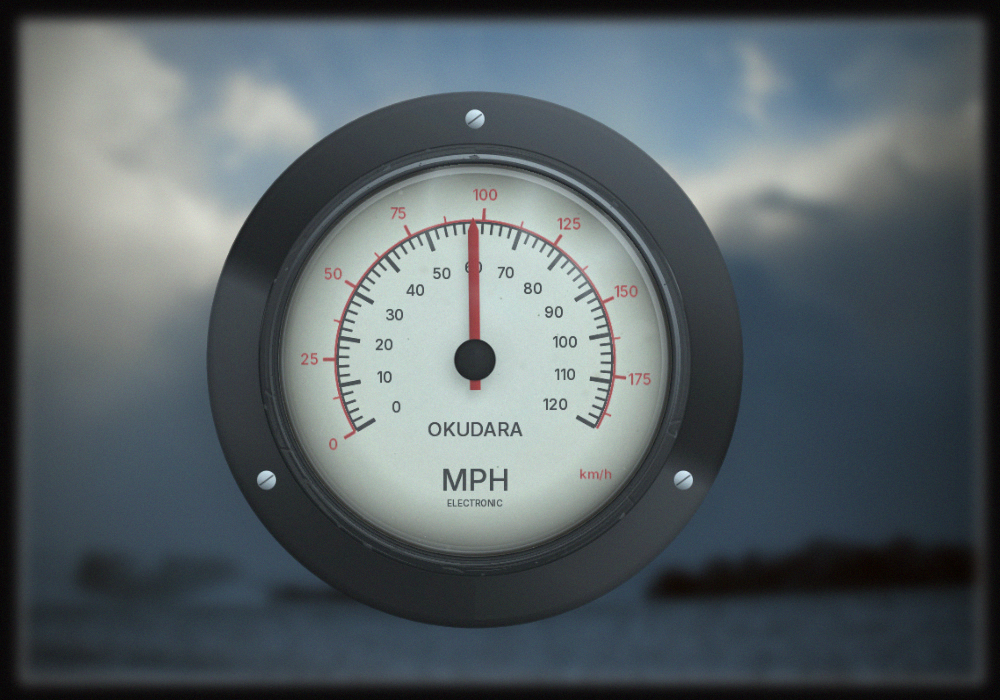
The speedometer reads 60 mph
